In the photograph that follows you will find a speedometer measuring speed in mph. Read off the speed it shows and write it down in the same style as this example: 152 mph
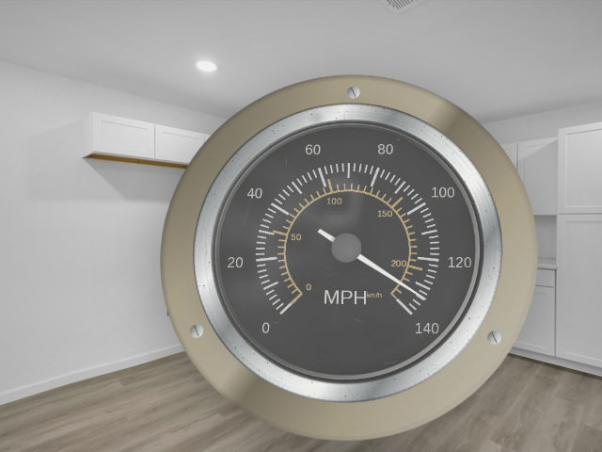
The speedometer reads 134 mph
